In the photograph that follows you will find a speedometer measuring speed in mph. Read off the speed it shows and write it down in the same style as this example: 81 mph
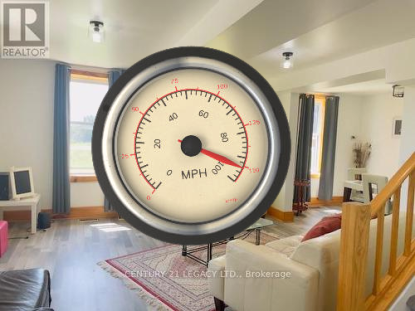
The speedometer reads 94 mph
